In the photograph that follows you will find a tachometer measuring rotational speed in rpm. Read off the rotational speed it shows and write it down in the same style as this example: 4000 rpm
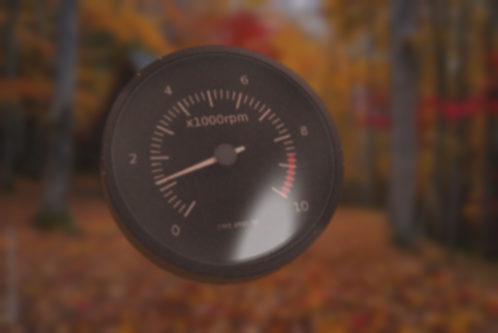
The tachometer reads 1200 rpm
